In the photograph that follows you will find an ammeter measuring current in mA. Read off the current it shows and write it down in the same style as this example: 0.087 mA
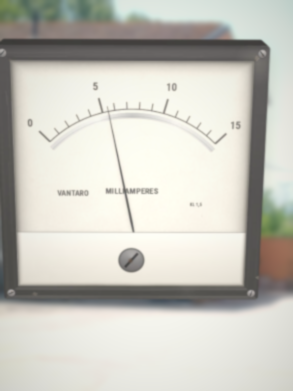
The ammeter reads 5.5 mA
